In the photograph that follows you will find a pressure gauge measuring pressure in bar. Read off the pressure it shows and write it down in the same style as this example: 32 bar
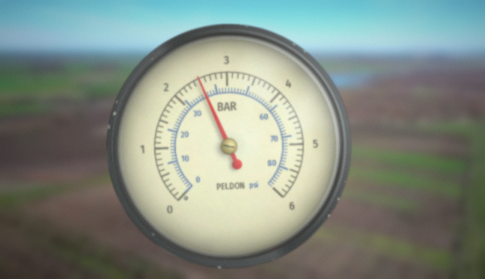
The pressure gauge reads 2.5 bar
